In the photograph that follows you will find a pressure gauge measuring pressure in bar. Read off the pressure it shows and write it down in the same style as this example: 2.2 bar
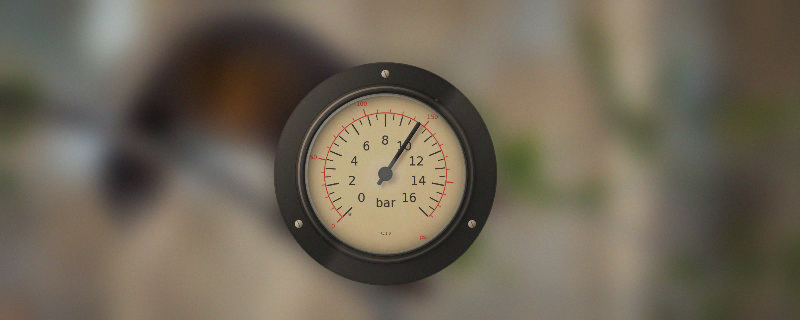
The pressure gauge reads 10 bar
